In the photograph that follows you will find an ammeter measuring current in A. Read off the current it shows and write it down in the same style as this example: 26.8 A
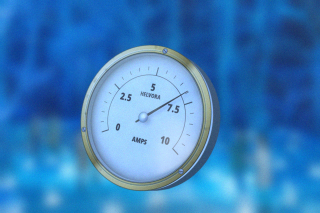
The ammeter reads 7 A
